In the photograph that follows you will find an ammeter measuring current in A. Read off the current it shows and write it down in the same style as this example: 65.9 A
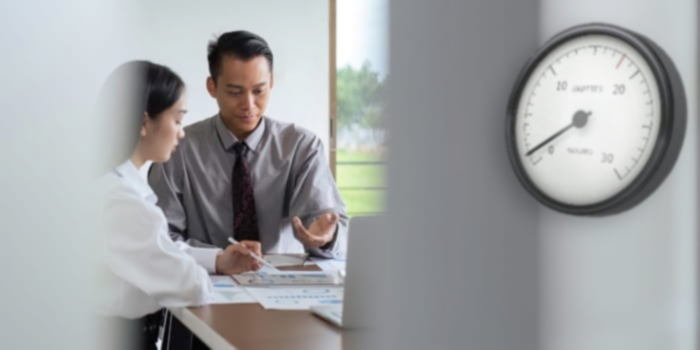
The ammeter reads 1 A
